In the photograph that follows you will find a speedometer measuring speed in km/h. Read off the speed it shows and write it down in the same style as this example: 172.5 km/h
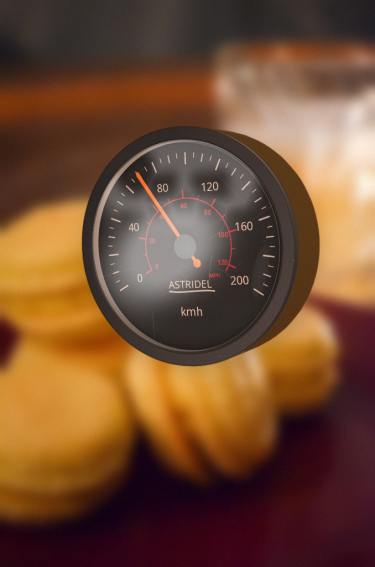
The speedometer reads 70 km/h
